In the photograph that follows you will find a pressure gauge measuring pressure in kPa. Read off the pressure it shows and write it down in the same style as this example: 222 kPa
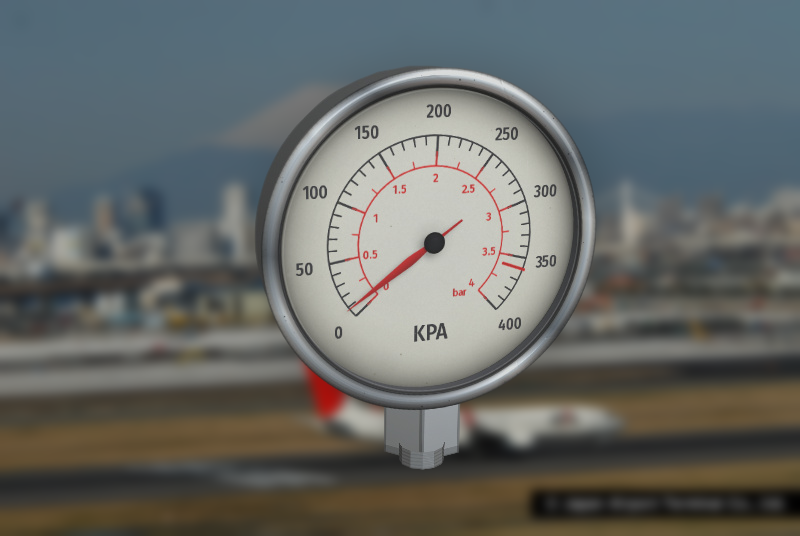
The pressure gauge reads 10 kPa
